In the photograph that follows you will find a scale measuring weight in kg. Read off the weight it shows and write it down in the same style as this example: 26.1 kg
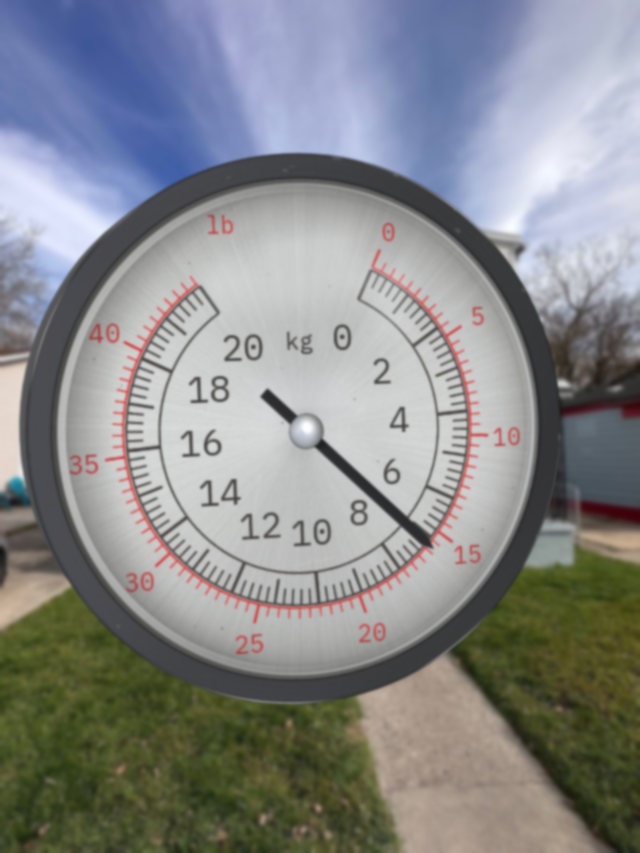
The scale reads 7.2 kg
